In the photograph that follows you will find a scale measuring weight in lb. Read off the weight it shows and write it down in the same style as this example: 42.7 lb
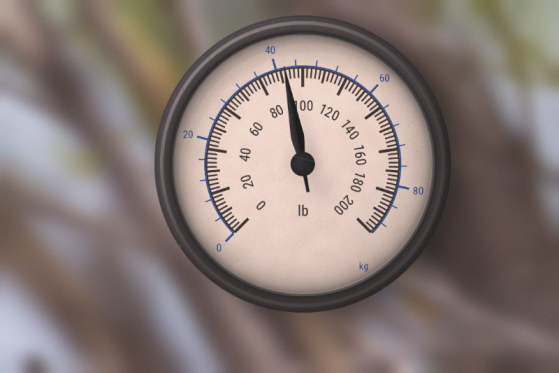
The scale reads 92 lb
